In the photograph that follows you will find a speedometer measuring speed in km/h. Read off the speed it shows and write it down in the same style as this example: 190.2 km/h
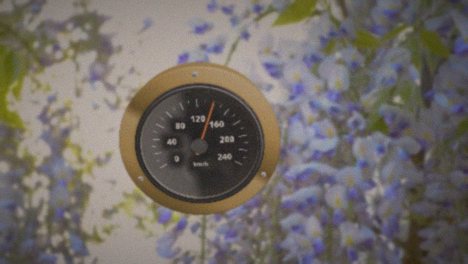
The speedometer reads 140 km/h
